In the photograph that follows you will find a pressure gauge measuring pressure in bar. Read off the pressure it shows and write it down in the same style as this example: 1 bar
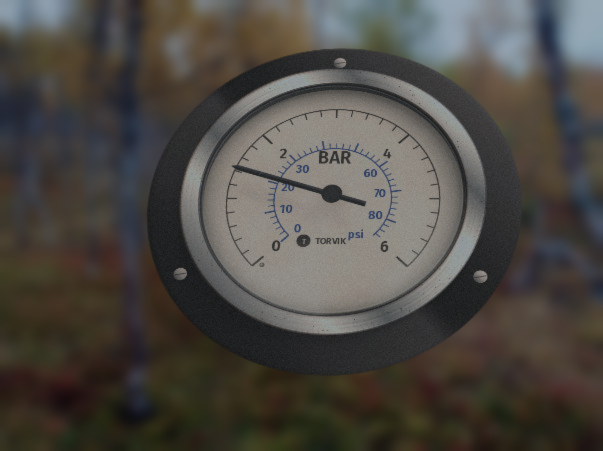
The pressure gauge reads 1.4 bar
